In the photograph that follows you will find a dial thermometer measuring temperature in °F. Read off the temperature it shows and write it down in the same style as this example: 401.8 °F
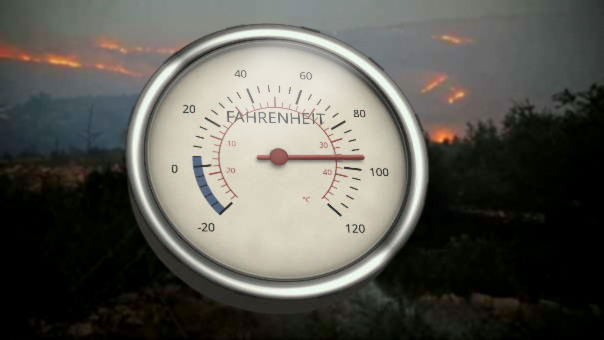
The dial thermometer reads 96 °F
